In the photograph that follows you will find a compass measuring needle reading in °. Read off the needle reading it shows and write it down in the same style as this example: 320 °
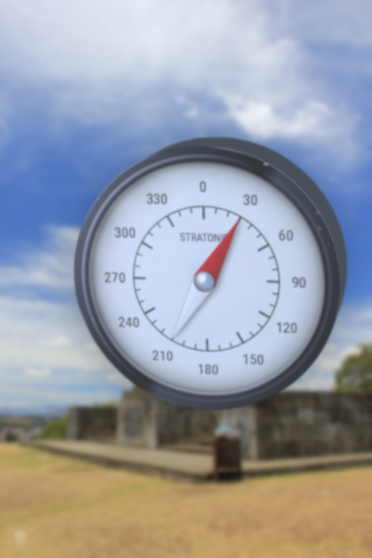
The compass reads 30 °
